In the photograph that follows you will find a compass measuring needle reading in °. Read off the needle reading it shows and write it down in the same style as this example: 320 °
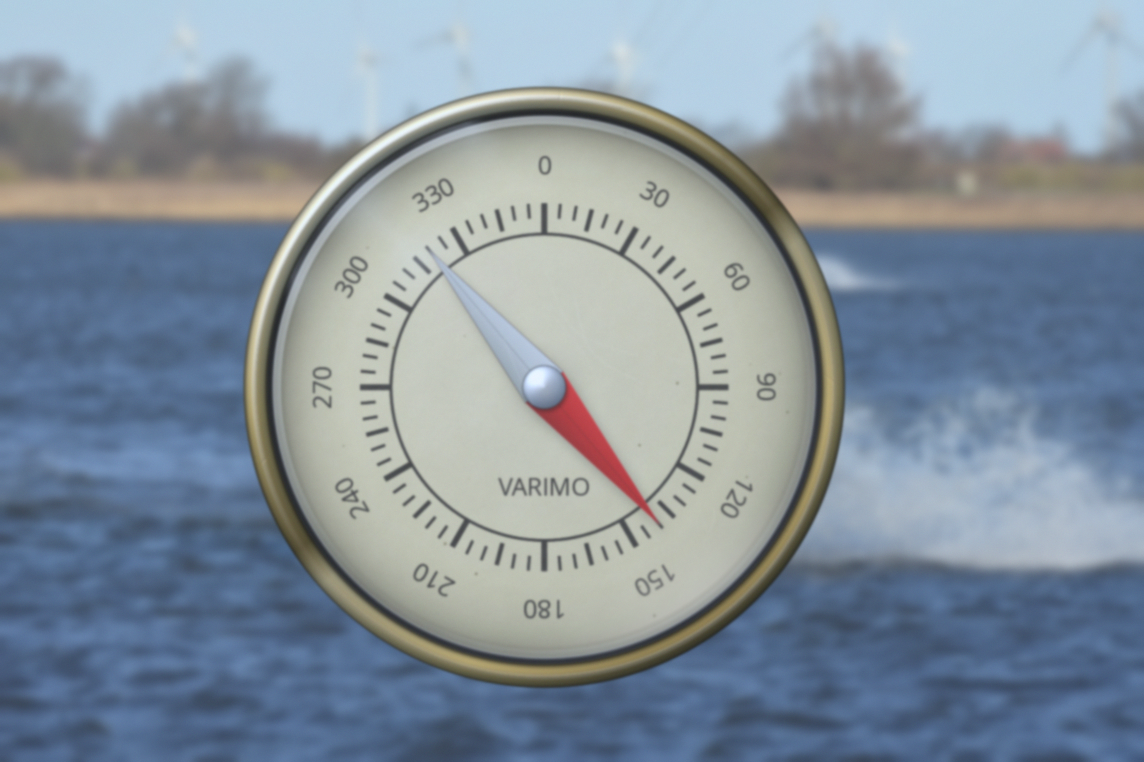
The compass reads 140 °
